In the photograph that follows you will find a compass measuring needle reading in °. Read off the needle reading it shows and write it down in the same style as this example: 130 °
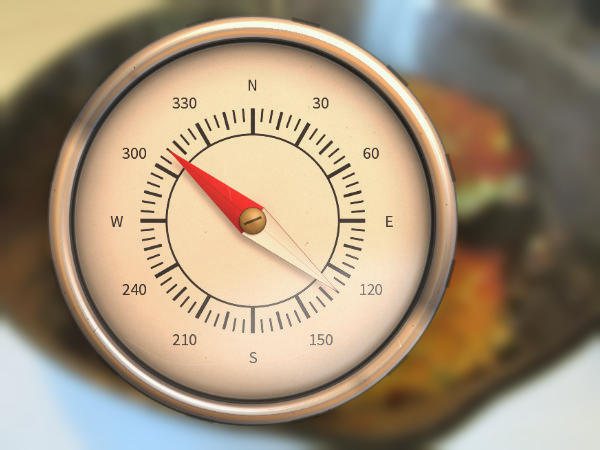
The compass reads 310 °
